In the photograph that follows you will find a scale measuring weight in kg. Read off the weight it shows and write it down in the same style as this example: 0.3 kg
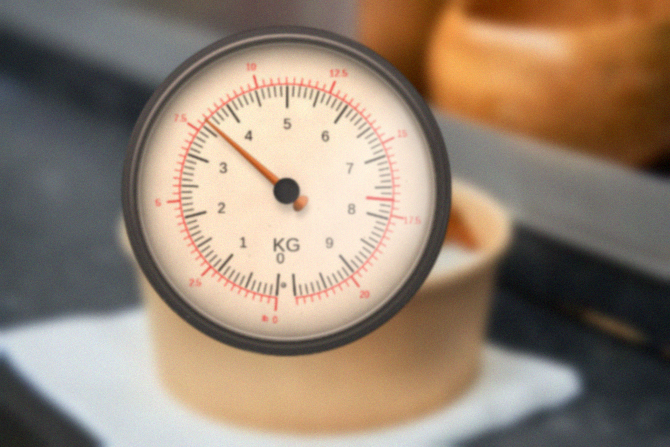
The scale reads 3.6 kg
